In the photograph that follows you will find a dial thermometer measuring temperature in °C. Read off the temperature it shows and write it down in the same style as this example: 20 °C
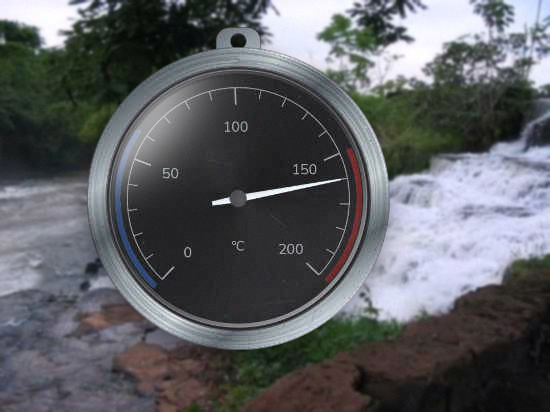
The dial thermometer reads 160 °C
